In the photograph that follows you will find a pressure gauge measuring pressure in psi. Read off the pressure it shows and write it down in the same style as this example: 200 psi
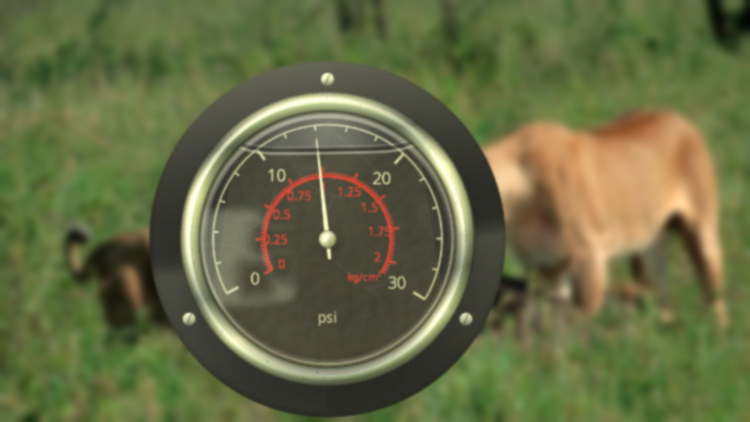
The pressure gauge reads 14 psi
